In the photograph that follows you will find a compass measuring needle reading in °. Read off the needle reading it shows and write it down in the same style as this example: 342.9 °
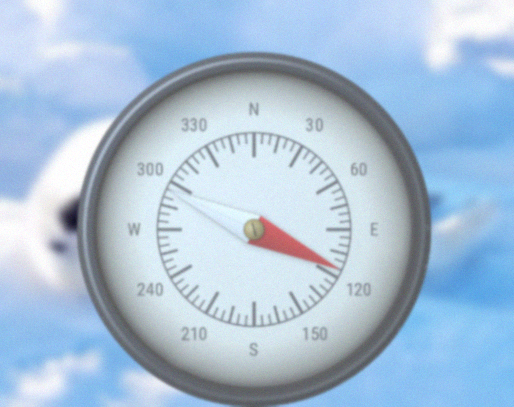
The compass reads 115 °
